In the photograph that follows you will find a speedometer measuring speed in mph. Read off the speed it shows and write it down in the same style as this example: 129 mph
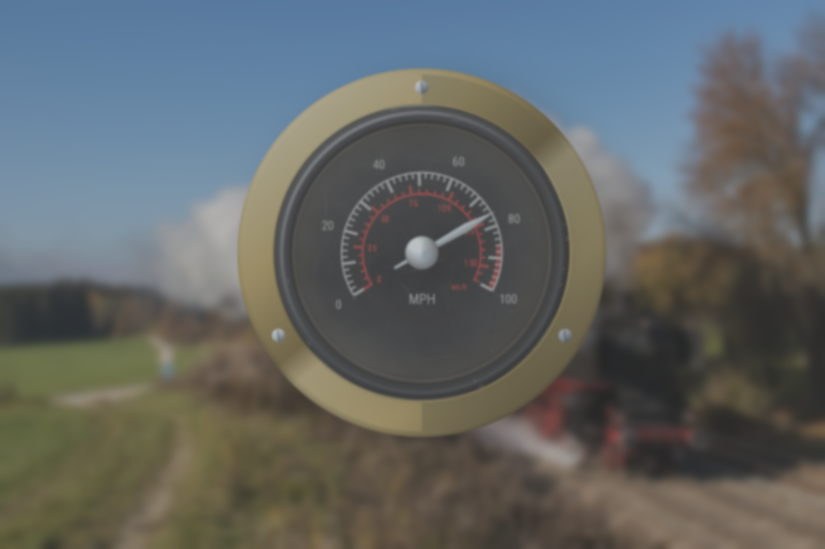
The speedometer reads 76 mph
